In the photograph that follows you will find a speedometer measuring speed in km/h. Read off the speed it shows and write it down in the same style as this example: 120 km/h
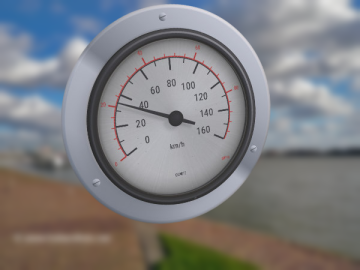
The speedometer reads 35 km/h
